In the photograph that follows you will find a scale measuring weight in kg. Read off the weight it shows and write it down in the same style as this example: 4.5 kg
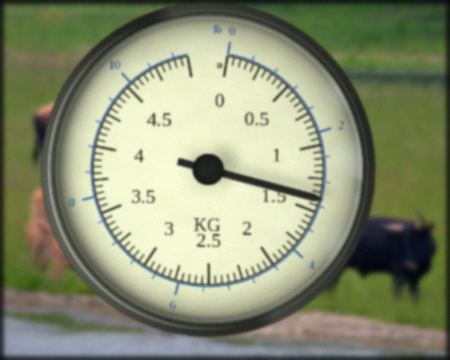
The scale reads 1.4 kg
